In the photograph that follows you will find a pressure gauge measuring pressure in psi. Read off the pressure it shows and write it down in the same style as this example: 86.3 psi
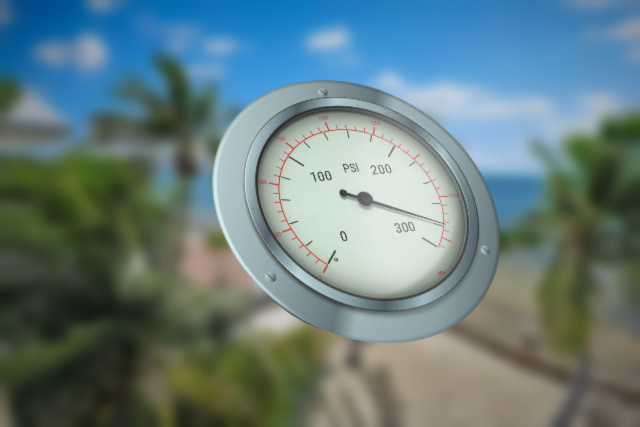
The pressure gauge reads 280 psi
